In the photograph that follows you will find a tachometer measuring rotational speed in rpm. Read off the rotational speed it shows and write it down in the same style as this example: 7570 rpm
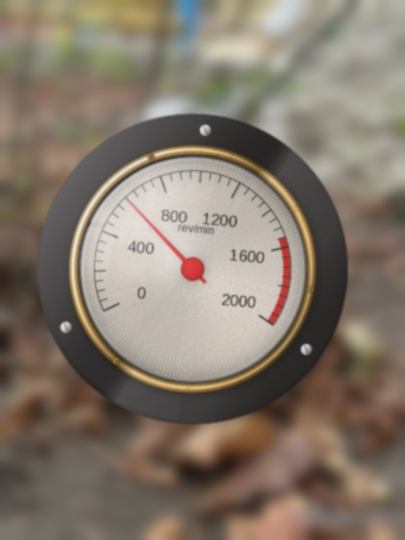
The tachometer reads 600 rpm
